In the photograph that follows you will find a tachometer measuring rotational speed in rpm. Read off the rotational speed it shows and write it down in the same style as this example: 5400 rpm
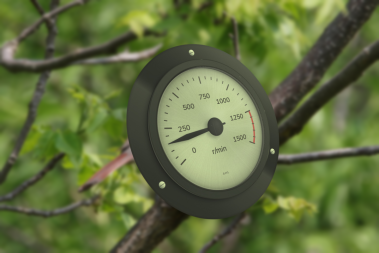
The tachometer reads 150 rpm
